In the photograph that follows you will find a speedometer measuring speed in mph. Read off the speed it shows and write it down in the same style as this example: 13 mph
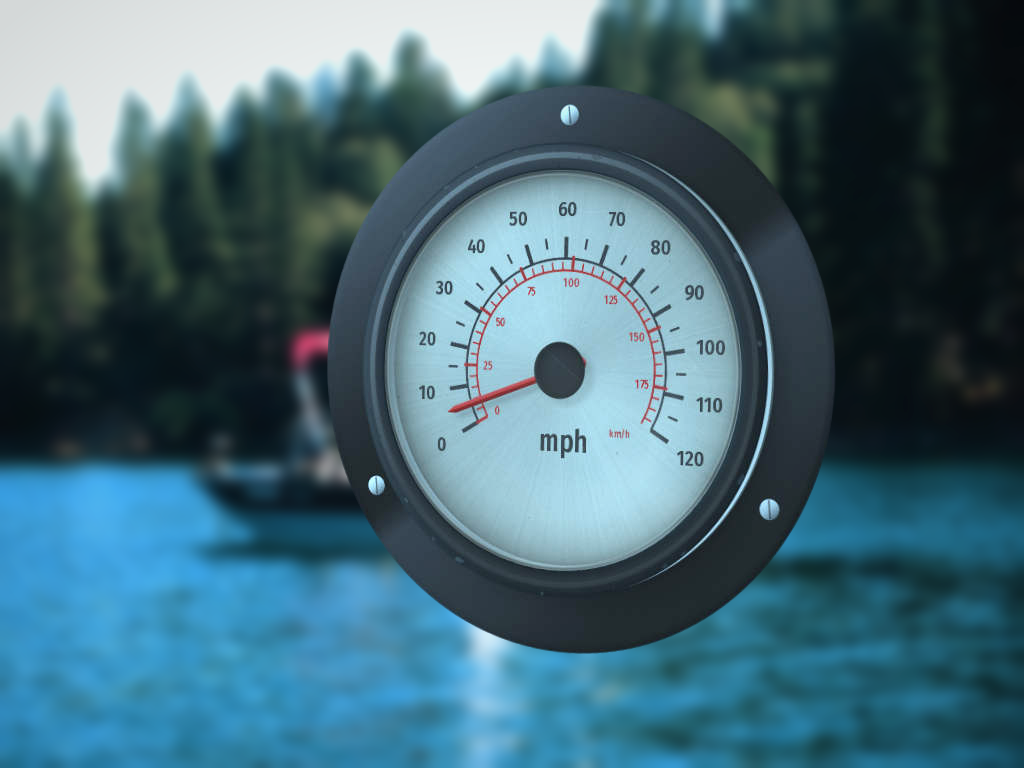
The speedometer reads 5 mph
